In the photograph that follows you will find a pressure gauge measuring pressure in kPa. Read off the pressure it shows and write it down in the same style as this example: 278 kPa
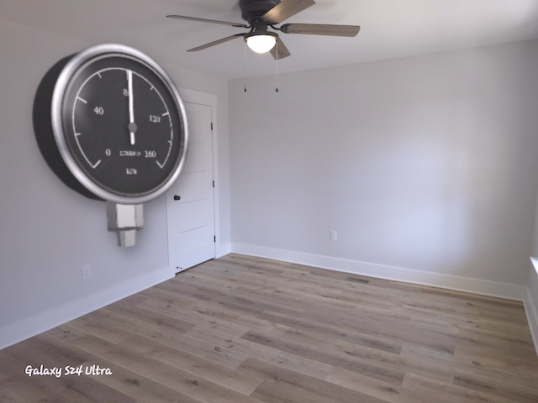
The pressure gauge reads 80 kPa
